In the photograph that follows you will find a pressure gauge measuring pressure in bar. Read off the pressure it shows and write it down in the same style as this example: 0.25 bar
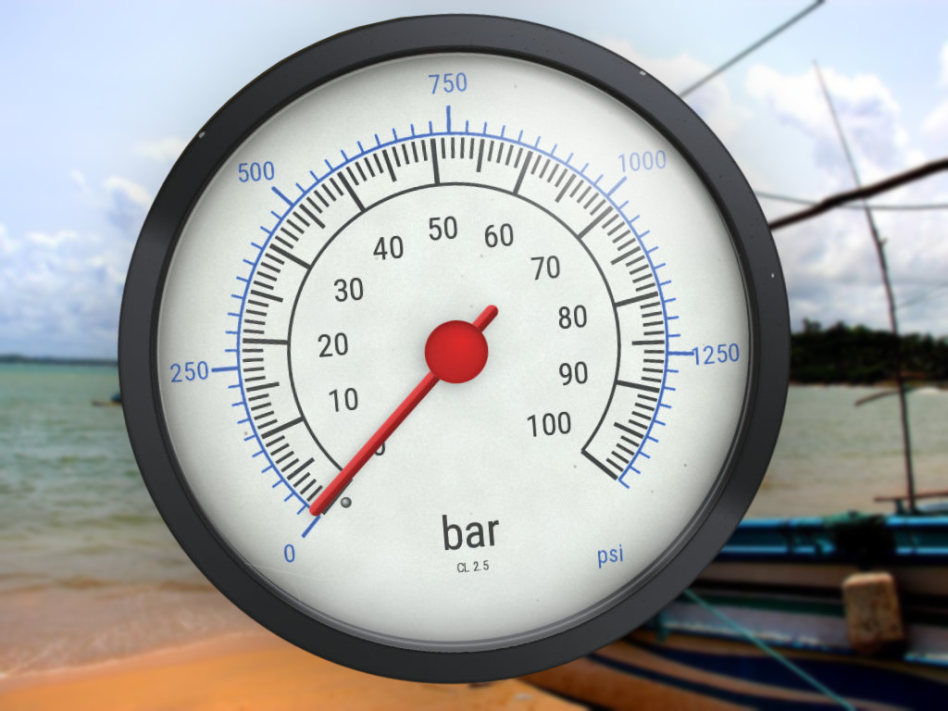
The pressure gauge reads 1 bar
